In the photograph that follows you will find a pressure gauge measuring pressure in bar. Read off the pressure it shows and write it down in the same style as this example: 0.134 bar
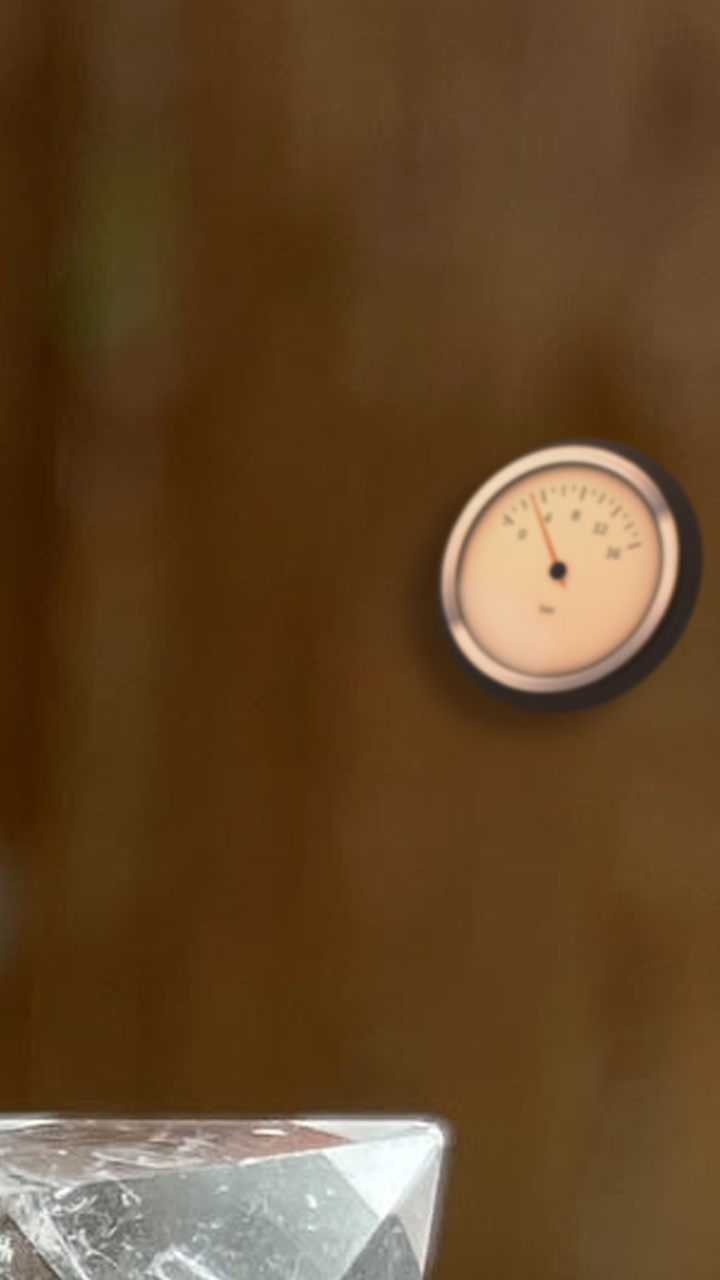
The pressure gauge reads 3 bar
